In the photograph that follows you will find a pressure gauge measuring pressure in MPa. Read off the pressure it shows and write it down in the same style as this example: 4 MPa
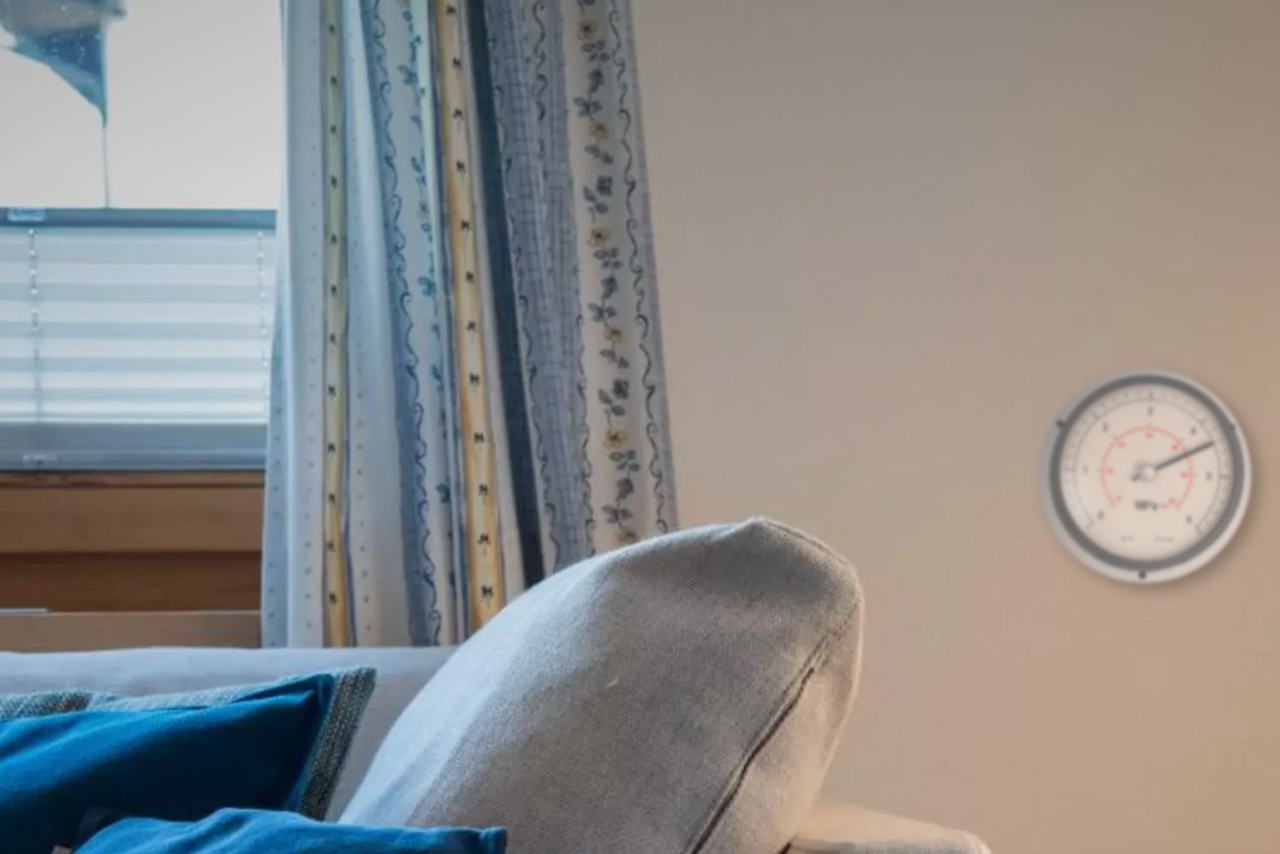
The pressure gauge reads 4.4 MPa
